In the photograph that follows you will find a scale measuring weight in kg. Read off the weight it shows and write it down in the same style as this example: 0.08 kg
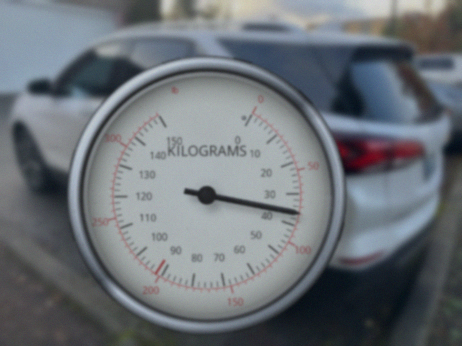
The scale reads 36 kg
